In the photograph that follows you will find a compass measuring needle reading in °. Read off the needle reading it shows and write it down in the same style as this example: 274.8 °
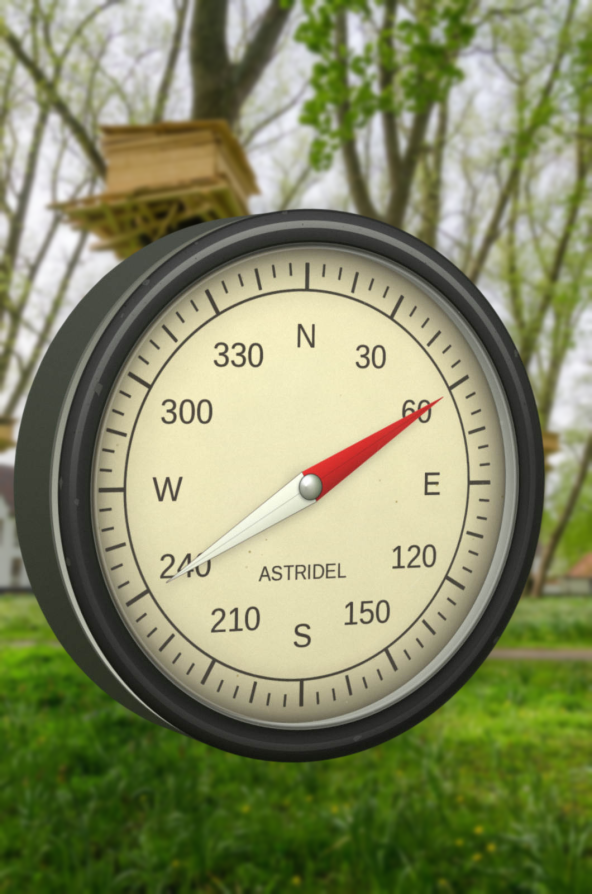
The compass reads 60 °
